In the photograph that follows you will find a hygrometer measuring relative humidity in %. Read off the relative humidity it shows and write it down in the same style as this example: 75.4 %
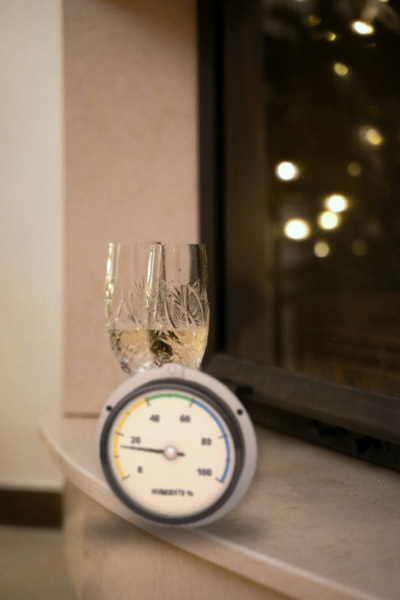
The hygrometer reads 15 %
